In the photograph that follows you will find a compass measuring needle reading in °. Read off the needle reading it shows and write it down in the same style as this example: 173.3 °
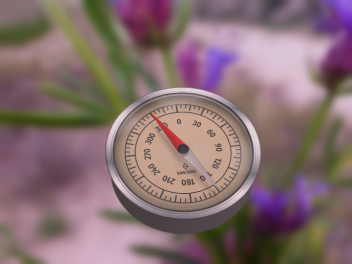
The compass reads 330 °
